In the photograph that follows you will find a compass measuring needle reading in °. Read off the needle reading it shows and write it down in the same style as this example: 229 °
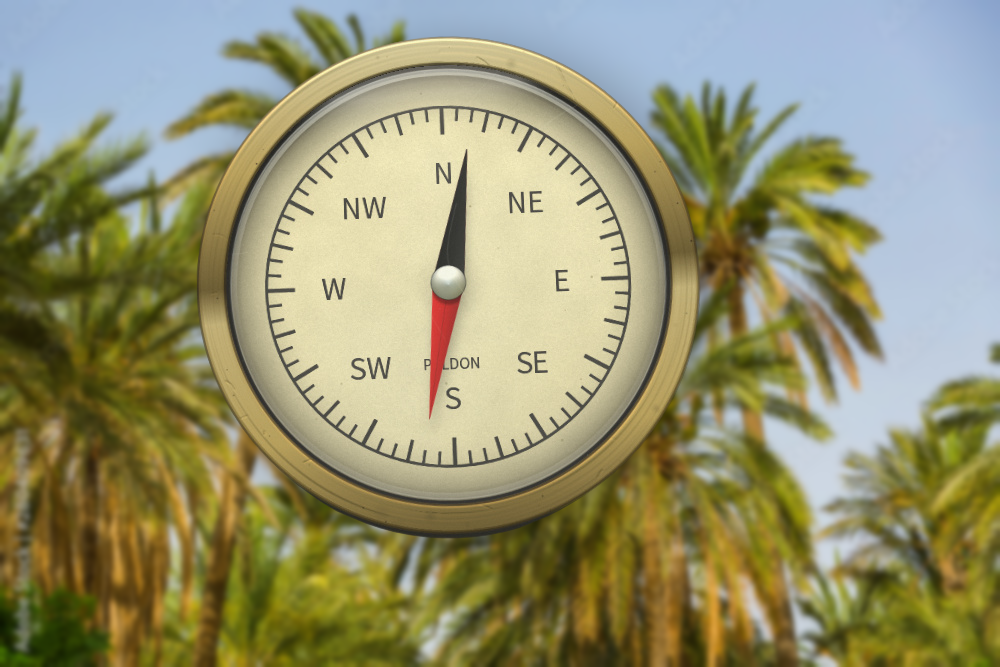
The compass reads 190 °
